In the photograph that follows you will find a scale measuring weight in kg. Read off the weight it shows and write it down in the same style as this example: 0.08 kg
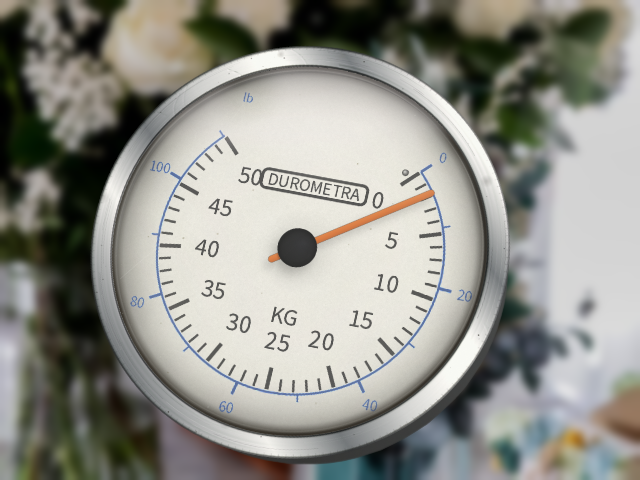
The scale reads 2 kg
